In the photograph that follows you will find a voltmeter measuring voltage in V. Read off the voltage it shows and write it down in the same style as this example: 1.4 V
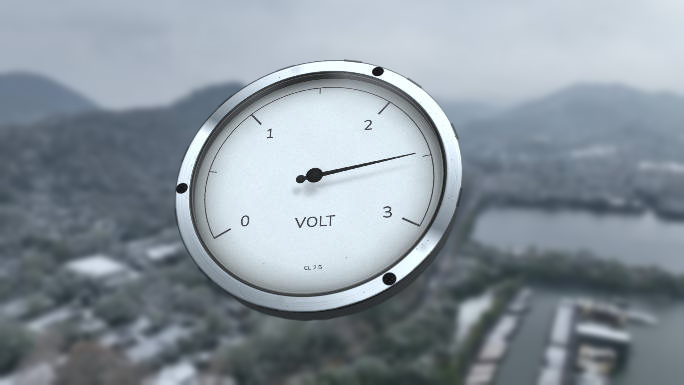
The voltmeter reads 2.5 V
